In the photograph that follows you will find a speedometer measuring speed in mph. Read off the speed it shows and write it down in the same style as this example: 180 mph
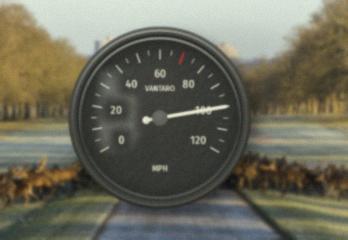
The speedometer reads 100 mph
